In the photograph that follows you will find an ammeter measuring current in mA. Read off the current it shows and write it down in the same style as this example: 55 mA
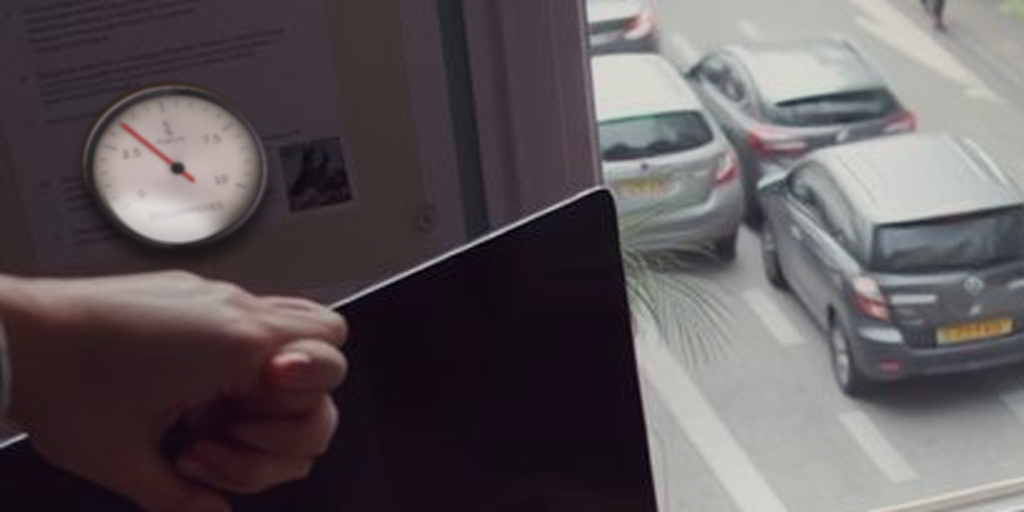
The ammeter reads 3.5 mA
